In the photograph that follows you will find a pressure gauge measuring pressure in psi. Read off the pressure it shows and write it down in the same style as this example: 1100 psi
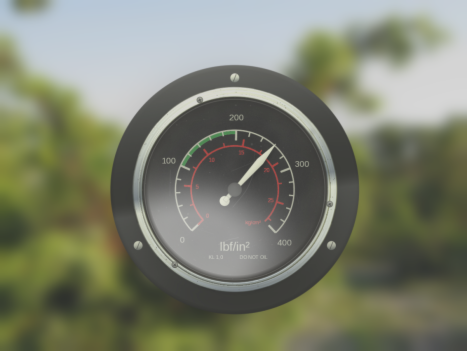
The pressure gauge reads 260 psi
